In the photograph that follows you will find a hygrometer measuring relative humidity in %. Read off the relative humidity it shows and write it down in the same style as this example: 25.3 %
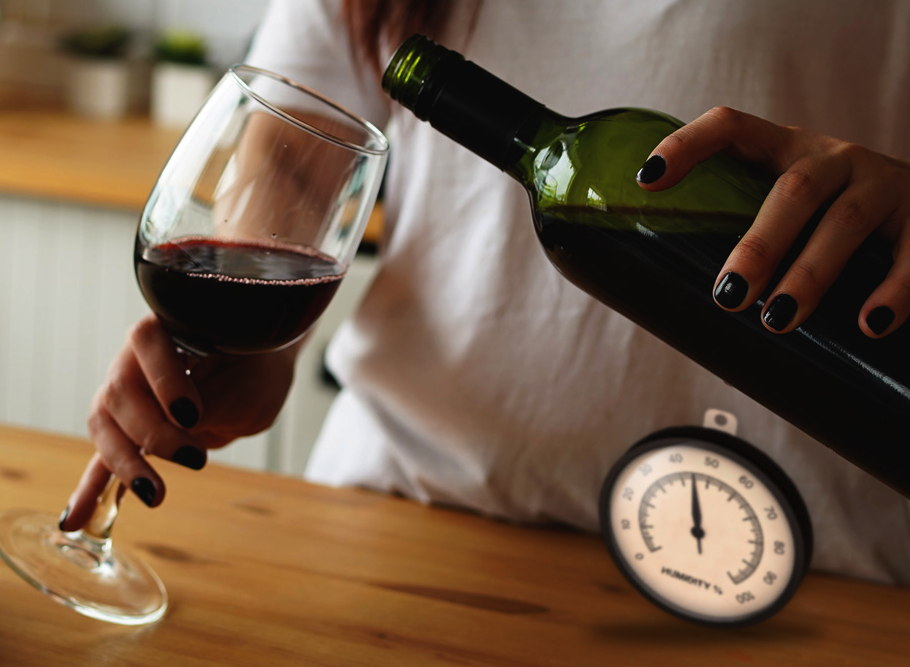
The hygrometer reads 45 %
